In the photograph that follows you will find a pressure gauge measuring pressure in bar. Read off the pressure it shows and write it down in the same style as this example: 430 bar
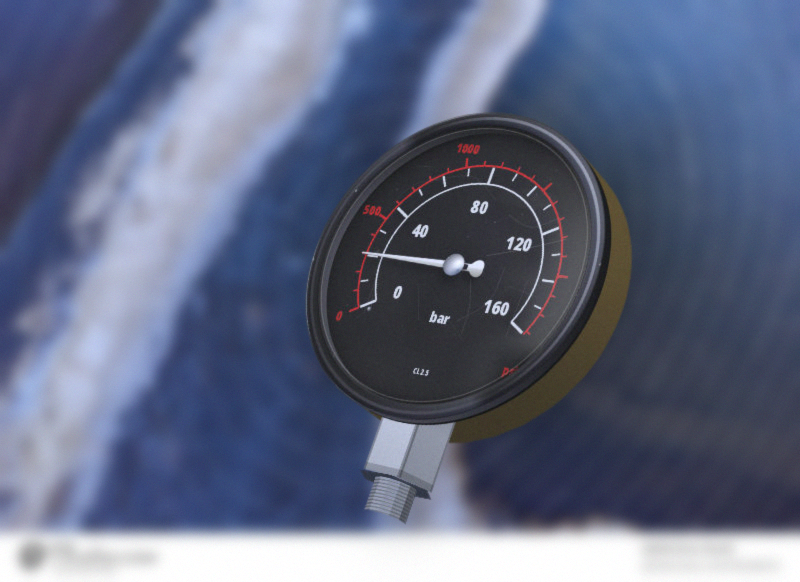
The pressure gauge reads 20 bar
